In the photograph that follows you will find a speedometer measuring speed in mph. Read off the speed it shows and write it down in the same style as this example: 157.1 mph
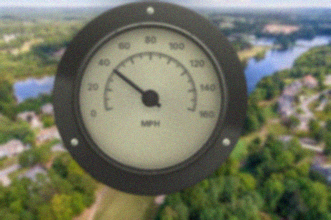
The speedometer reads 40 mph
